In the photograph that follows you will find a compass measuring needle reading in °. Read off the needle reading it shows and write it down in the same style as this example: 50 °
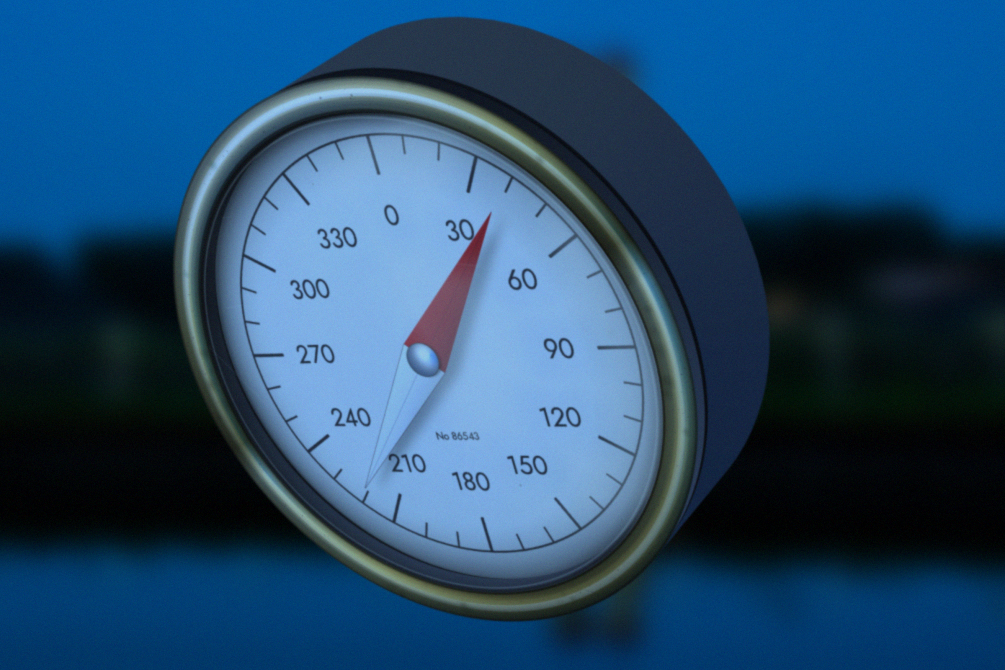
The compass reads 40 °
